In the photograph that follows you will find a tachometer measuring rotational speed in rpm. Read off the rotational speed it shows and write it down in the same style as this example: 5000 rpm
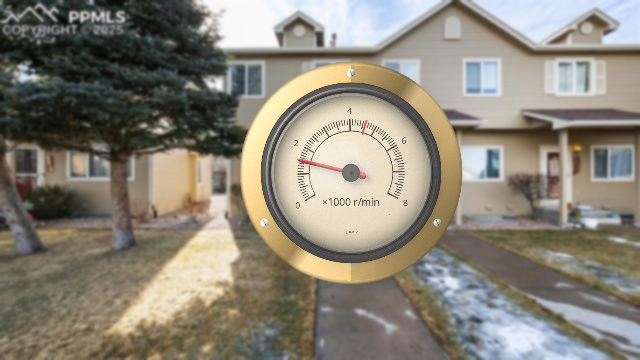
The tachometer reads 1500 rpm
